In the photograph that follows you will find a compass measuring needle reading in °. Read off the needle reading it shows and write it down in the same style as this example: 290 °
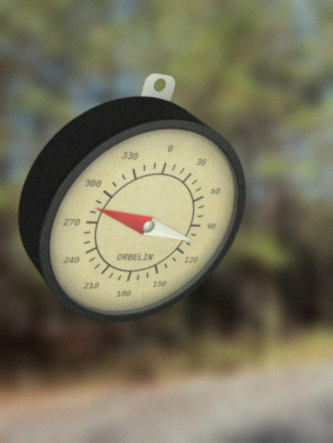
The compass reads 285 °
